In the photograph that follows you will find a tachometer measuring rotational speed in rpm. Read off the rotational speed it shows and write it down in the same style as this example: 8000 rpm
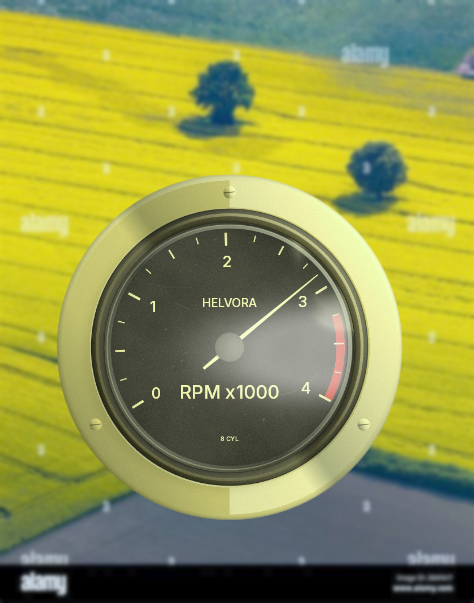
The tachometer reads 2875 rpm
